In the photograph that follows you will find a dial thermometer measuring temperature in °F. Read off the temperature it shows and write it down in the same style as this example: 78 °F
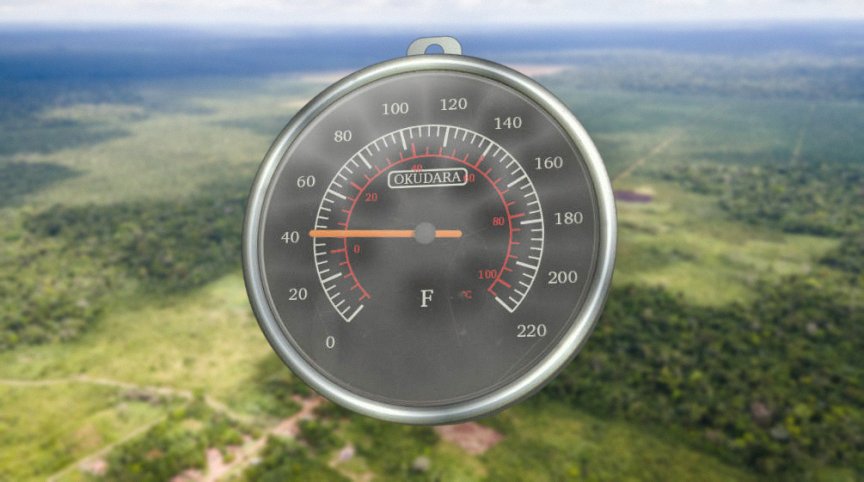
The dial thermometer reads 40 °F
